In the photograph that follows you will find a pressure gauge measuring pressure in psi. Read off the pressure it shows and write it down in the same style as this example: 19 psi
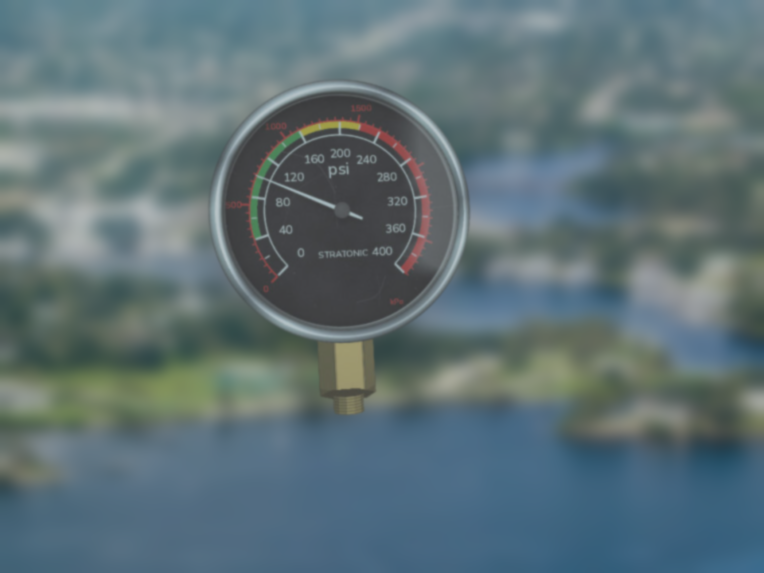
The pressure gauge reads 100 psi
